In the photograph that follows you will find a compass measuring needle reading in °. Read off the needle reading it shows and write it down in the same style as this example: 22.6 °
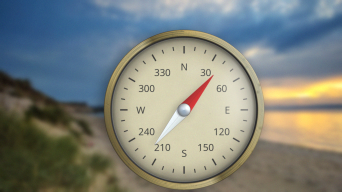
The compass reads 40 °
